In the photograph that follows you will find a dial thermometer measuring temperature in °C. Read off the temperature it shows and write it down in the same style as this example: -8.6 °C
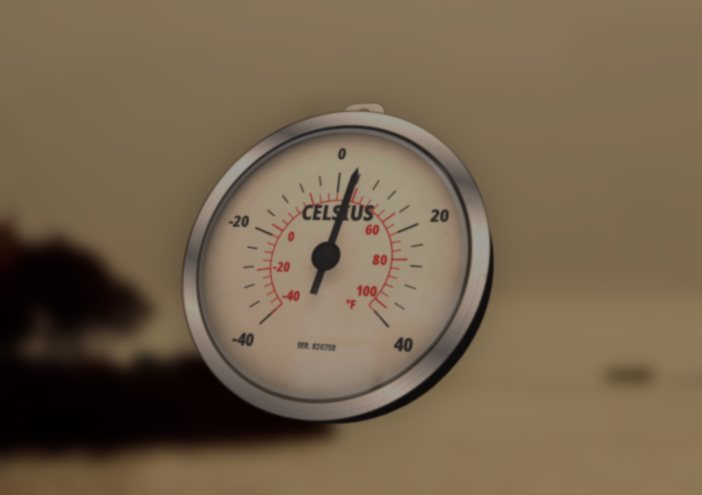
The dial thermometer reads 4 °C
